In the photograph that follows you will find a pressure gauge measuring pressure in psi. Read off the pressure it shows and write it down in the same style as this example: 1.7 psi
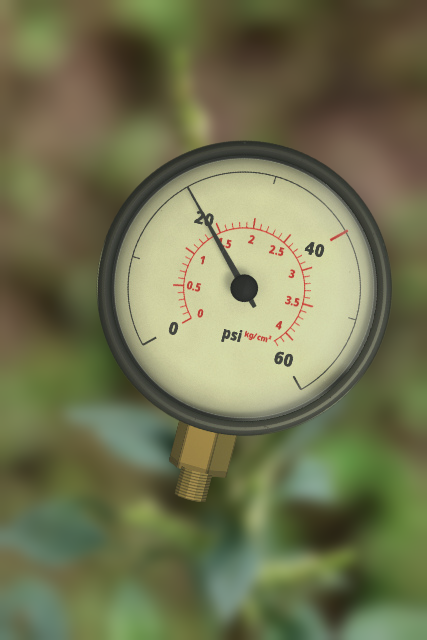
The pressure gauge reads 20 psi
